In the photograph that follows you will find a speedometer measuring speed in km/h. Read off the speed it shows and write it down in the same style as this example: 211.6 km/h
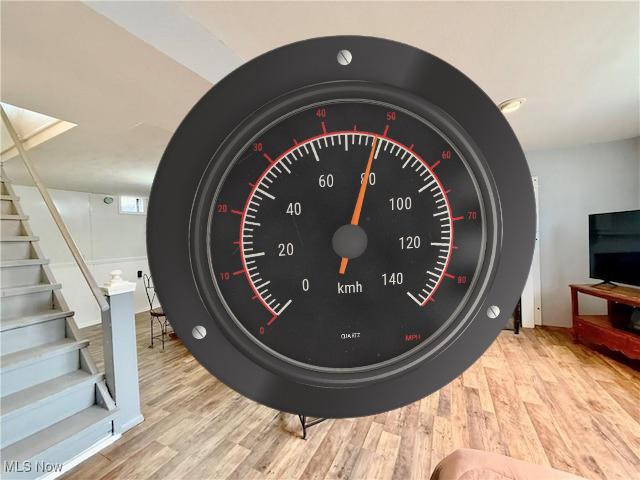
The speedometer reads 78 km/h
